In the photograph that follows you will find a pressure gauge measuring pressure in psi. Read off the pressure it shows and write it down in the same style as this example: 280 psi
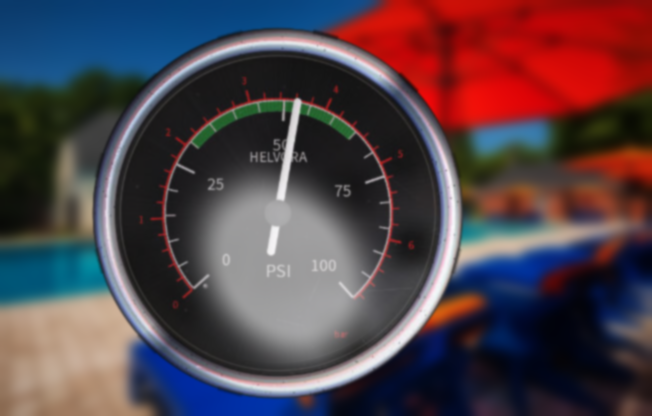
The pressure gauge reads 52.5 psi
